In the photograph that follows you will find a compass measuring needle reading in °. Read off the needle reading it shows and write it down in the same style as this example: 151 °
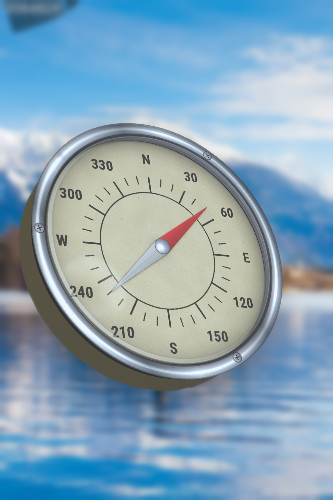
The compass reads 50 °
